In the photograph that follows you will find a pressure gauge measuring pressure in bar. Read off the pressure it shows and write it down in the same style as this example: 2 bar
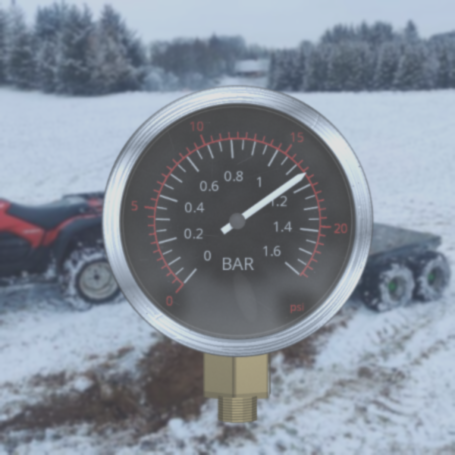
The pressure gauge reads 1.15 bar
